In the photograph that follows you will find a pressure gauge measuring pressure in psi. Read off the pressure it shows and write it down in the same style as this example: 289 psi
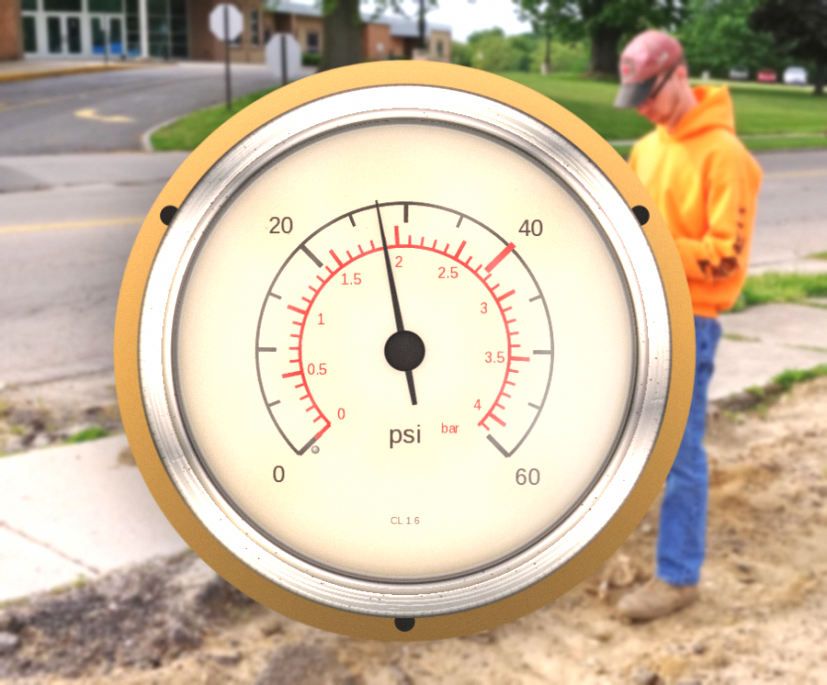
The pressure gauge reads 27.5 psi
